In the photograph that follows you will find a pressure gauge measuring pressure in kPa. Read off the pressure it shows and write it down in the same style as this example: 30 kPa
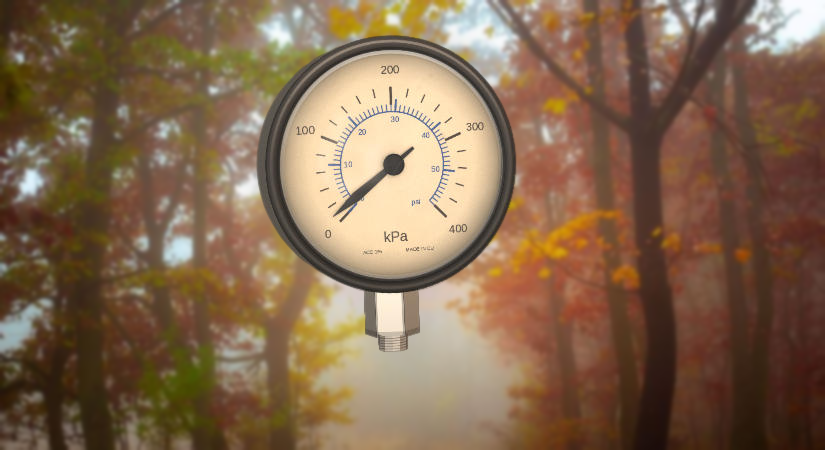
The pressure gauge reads 10 kPa
